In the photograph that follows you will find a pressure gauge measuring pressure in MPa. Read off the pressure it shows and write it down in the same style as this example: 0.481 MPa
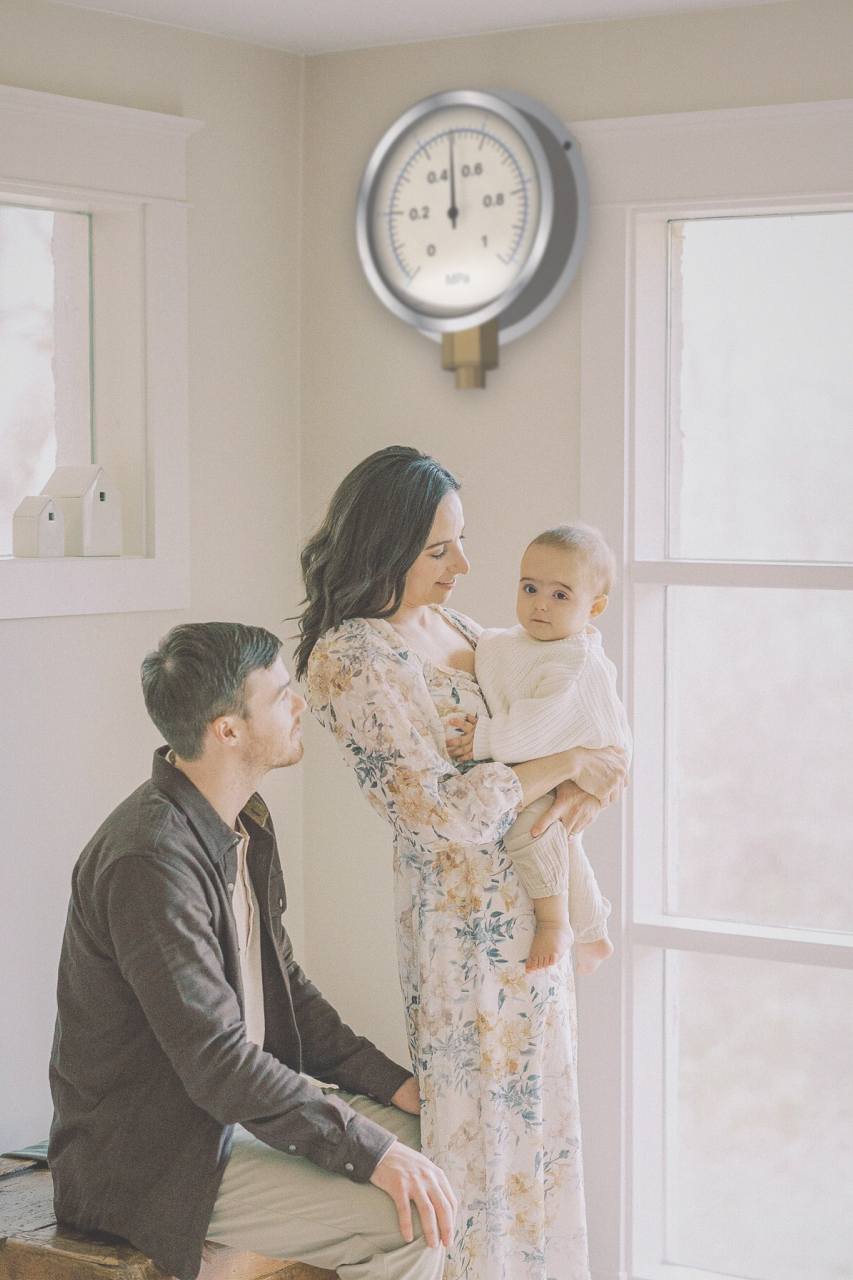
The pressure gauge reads 0.5 MPa
